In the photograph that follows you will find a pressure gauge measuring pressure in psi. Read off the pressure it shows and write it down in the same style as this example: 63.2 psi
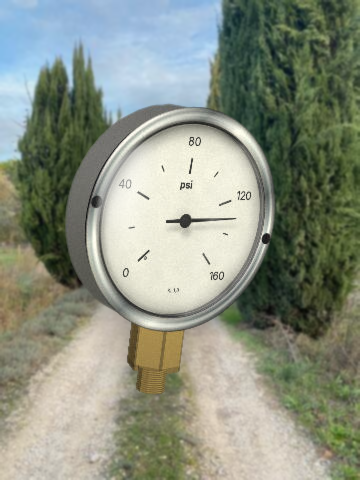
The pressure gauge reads 130 psi
